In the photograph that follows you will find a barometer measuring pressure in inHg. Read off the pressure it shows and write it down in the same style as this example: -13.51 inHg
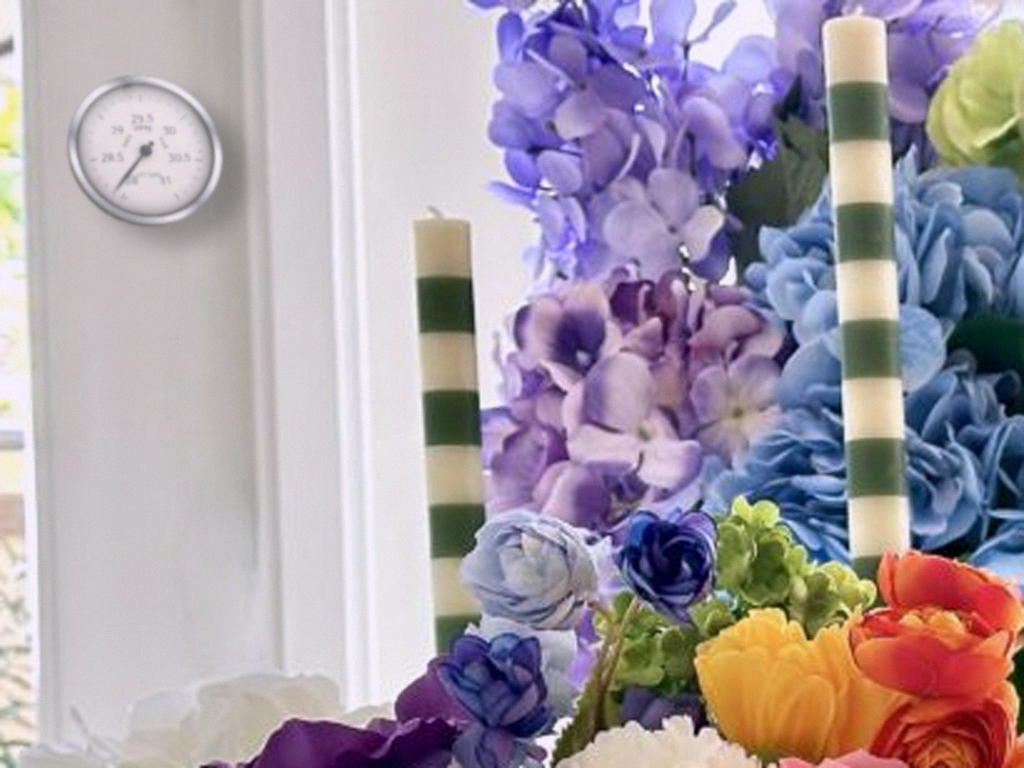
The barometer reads 28.1 inHg
